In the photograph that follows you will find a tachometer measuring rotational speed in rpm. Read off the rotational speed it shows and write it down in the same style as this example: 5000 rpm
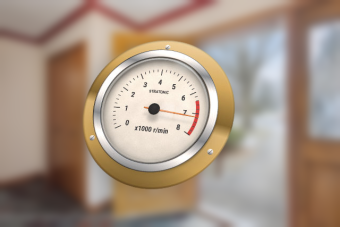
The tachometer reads 7200 rpm
